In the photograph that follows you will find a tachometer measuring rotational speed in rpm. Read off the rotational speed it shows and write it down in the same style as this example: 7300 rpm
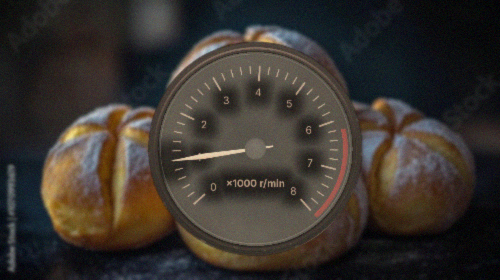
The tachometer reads 1000 rpm
